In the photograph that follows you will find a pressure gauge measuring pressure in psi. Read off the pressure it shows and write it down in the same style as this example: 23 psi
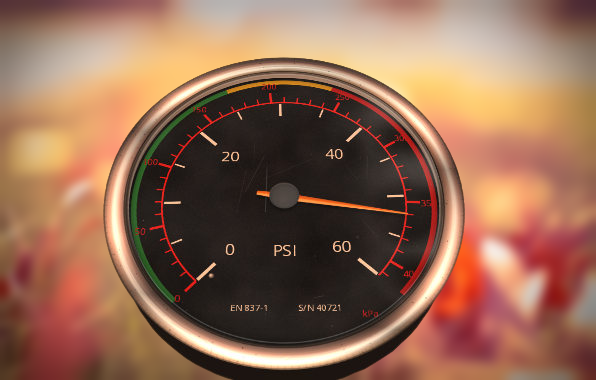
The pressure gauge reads 52.5 psi
